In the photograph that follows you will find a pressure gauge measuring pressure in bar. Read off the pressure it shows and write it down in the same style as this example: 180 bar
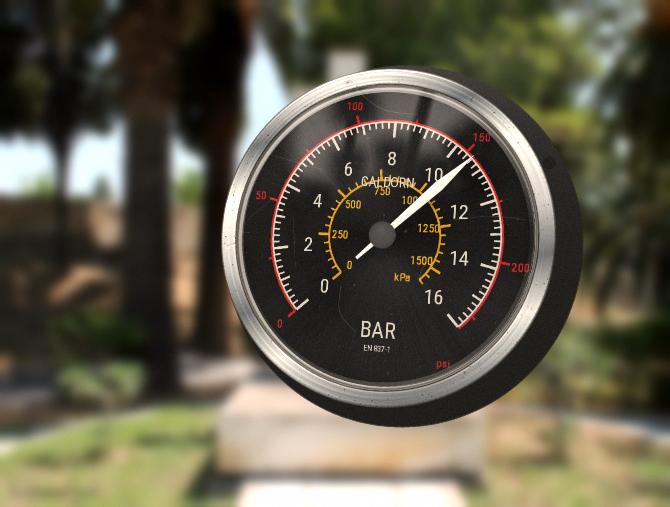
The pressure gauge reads 10.6 bar
